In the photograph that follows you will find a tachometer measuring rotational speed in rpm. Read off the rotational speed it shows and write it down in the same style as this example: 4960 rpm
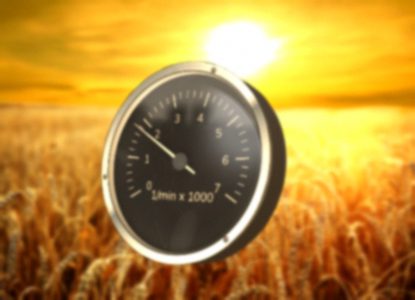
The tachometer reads 1800 rpm
